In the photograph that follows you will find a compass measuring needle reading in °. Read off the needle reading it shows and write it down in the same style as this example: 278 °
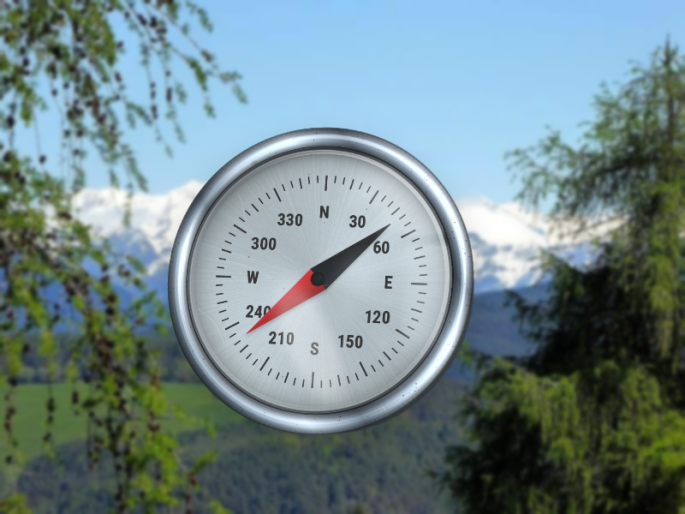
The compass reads 230 °
